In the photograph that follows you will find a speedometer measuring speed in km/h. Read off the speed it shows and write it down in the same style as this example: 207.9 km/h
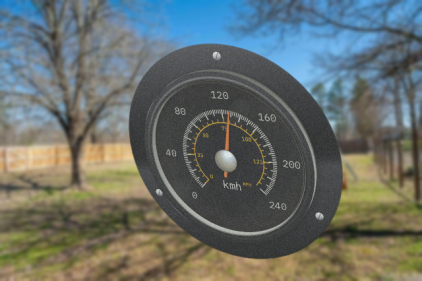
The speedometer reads 130 km/h
